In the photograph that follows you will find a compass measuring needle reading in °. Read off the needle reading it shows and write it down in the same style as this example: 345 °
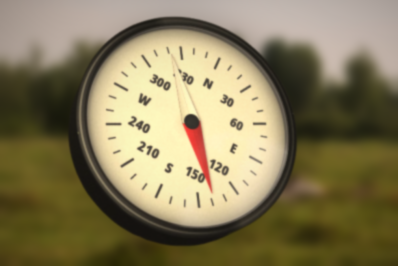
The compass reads 140 °
